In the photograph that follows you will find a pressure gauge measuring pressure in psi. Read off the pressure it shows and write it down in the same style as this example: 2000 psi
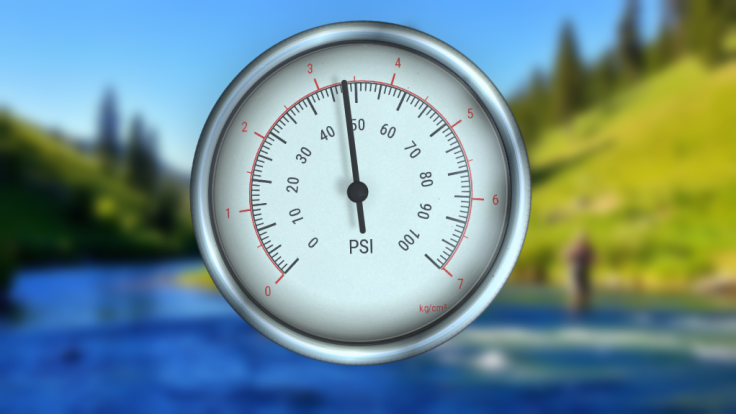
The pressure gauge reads 48 psi
